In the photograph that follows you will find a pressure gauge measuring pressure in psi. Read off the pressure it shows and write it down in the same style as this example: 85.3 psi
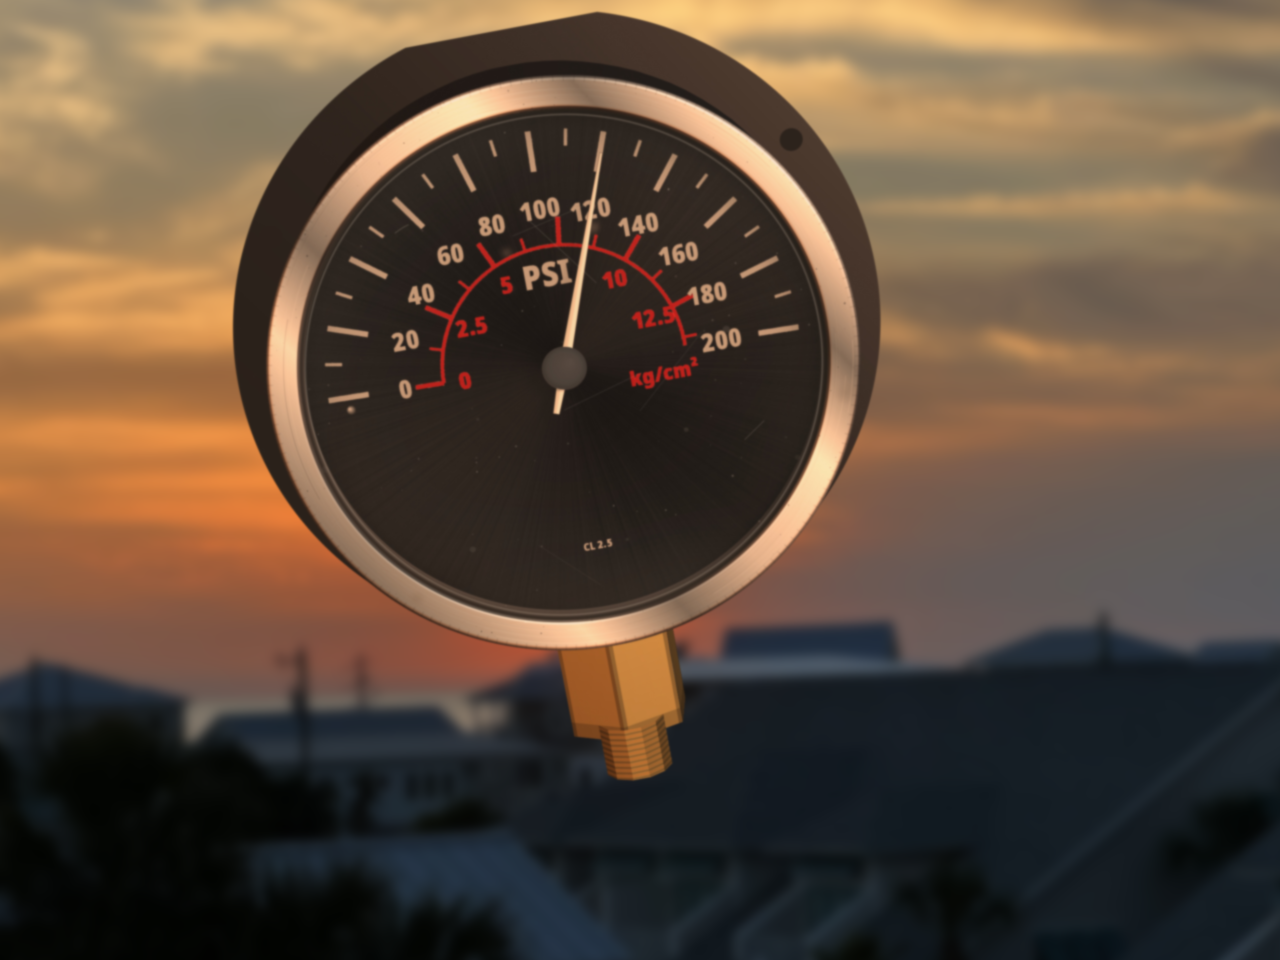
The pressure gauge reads 120 psi
